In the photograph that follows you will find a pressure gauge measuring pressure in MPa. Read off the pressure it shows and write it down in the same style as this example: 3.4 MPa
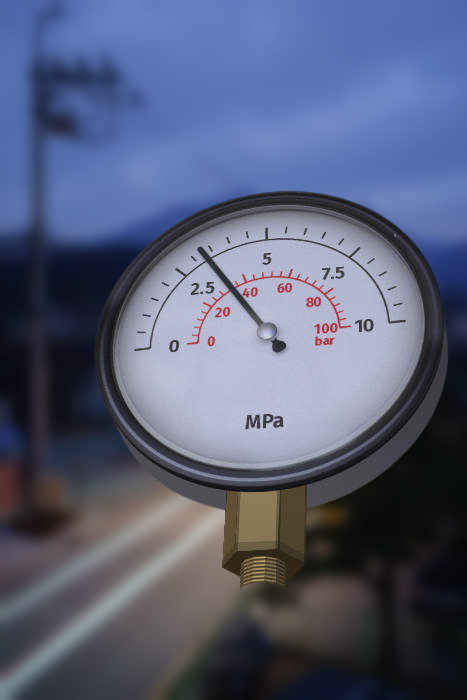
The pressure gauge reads 3.25 MPa
